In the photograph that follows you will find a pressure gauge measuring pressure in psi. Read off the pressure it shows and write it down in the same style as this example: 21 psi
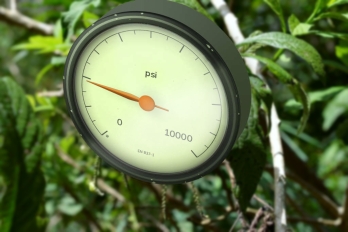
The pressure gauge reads 2000 psi
